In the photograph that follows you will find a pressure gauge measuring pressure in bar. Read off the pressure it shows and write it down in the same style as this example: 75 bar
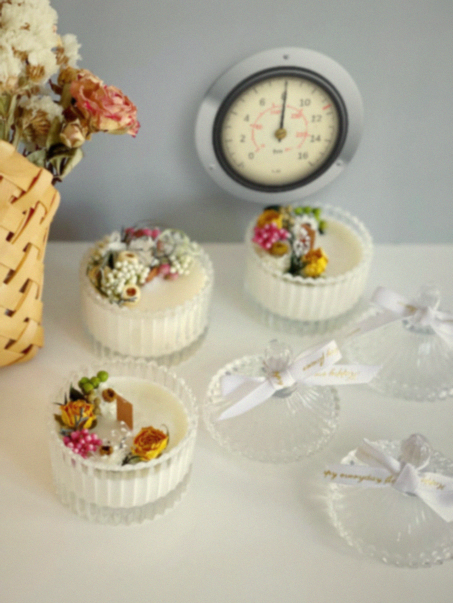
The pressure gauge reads 8 bar
